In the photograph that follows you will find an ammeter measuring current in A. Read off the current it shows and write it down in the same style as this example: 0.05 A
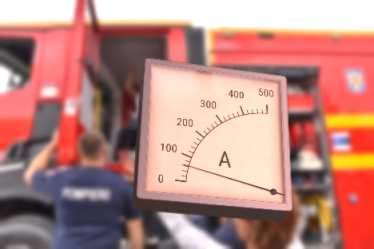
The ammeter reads 60 A
